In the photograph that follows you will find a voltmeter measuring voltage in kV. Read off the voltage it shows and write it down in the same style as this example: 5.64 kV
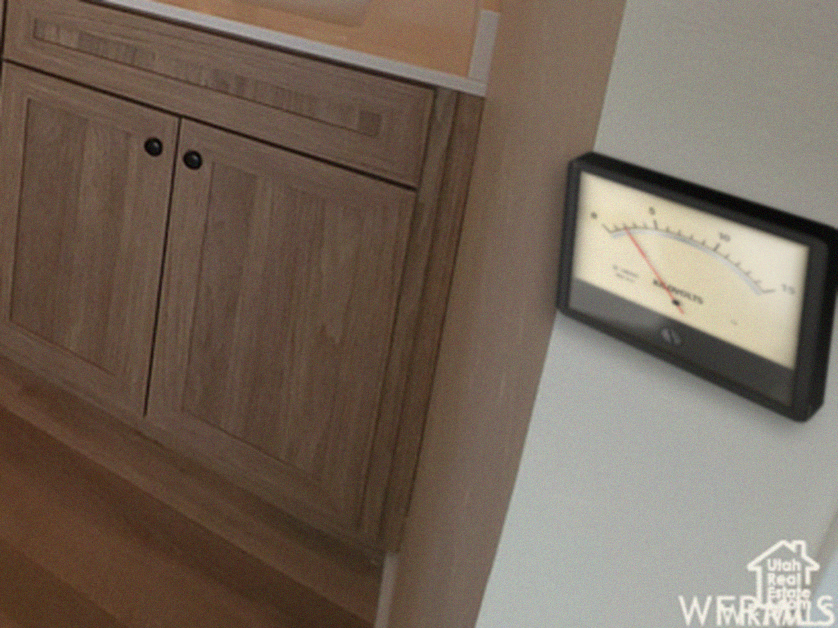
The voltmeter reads 2 kV
